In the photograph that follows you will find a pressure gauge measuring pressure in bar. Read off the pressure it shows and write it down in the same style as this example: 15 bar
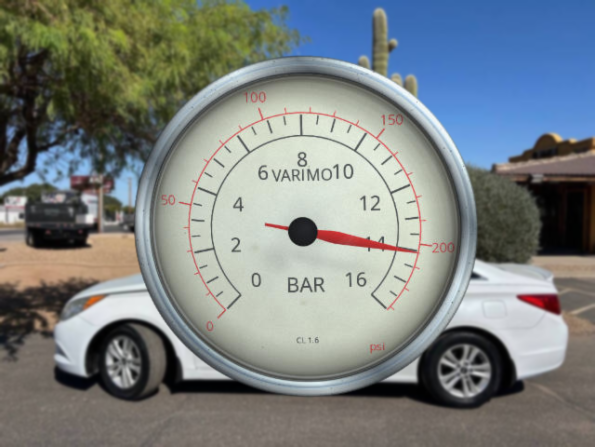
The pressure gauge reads 14 bar
